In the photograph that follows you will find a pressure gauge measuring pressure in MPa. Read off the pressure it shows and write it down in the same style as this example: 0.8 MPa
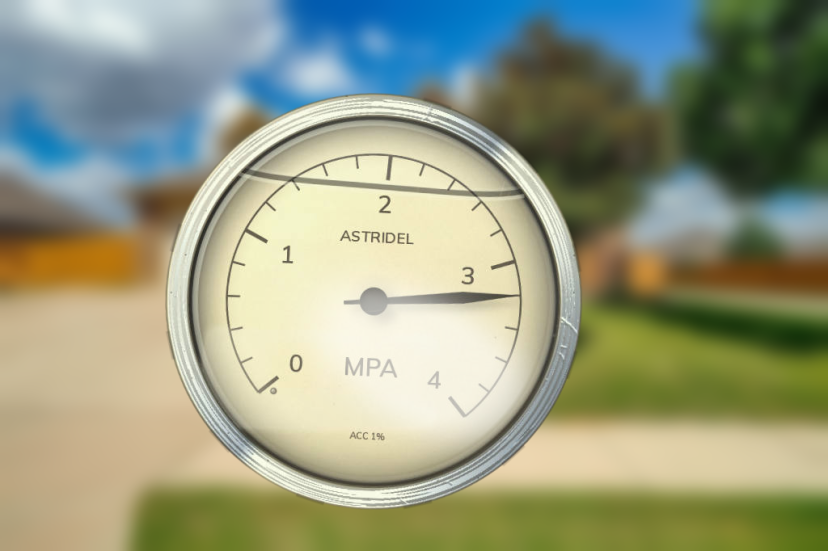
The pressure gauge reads 3.2 MPa
